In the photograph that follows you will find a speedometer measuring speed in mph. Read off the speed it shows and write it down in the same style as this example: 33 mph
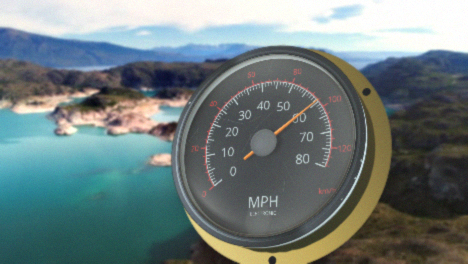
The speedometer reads 60 mph
